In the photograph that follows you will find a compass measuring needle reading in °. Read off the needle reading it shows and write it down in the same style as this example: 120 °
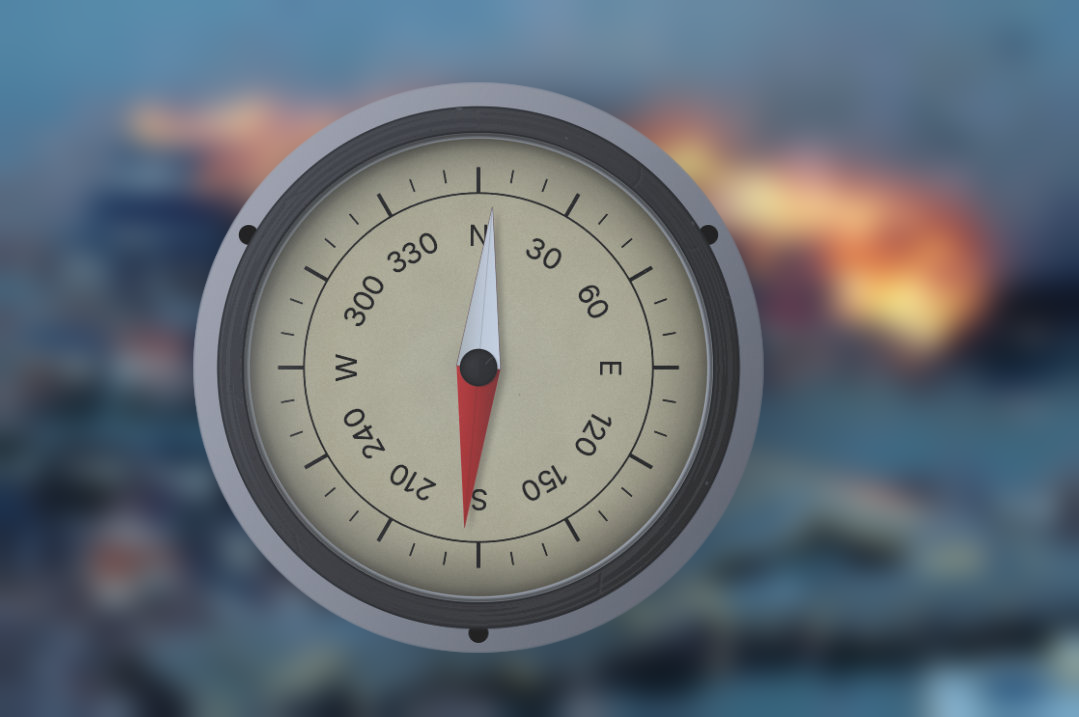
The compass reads 185 °
